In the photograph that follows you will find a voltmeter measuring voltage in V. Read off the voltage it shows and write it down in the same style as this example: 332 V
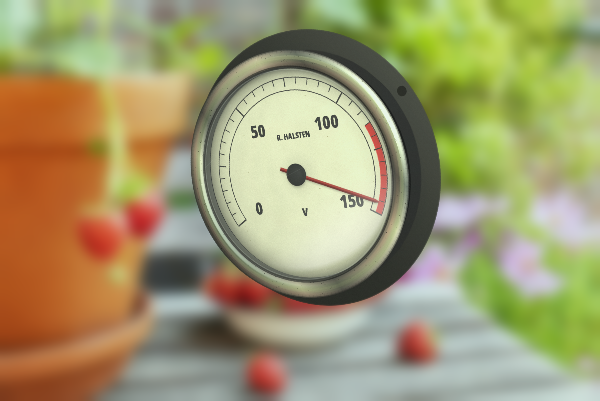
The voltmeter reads 145 V
